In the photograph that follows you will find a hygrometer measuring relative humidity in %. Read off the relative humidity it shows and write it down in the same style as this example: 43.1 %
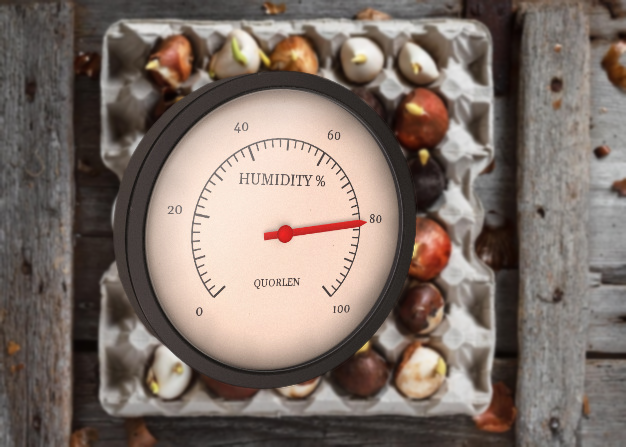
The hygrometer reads 80 %
